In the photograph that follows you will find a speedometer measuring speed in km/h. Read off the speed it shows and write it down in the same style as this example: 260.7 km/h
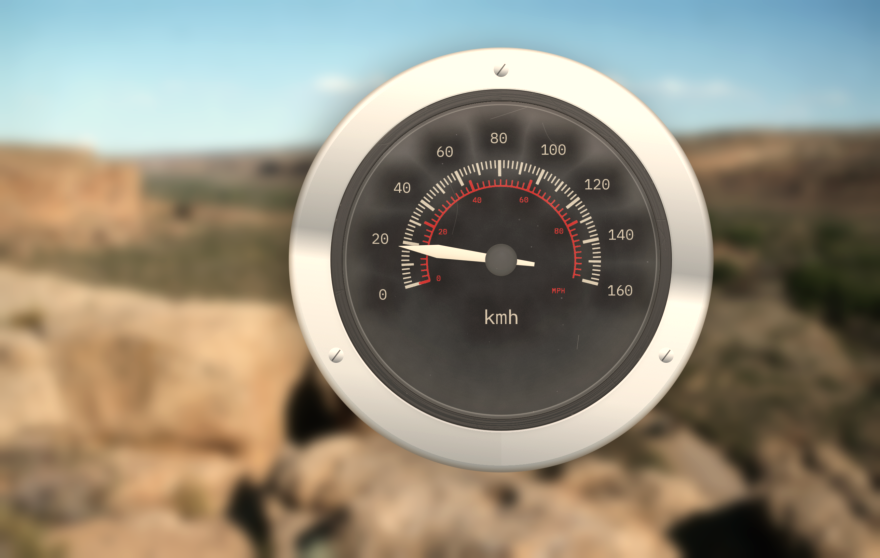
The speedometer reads 18 km/h
